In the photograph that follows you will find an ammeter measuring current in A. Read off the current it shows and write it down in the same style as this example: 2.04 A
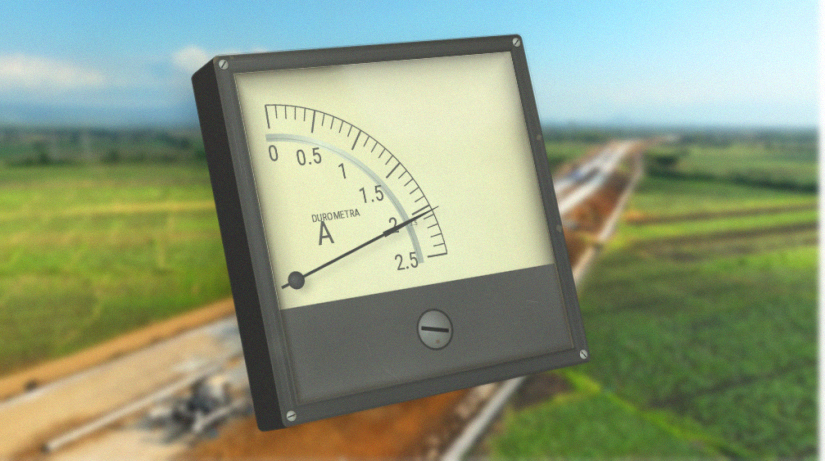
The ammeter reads 2.05 A
